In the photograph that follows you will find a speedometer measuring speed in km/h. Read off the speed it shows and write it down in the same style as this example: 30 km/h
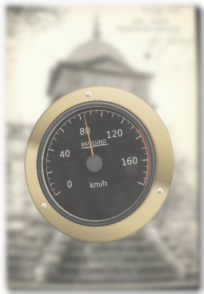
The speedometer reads 85 km/h
